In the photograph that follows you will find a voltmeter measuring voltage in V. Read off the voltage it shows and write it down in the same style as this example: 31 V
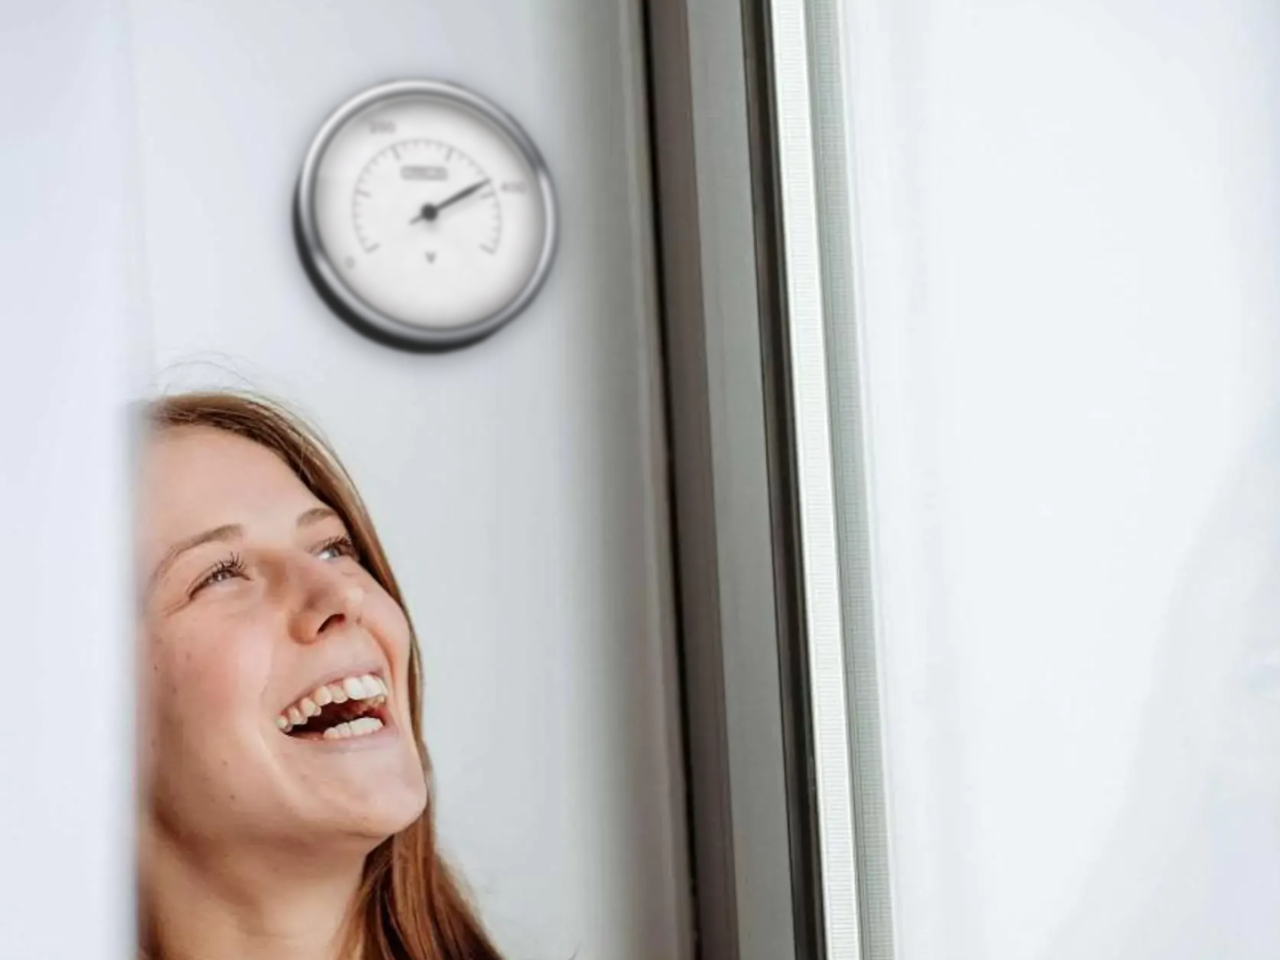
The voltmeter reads 380 V
